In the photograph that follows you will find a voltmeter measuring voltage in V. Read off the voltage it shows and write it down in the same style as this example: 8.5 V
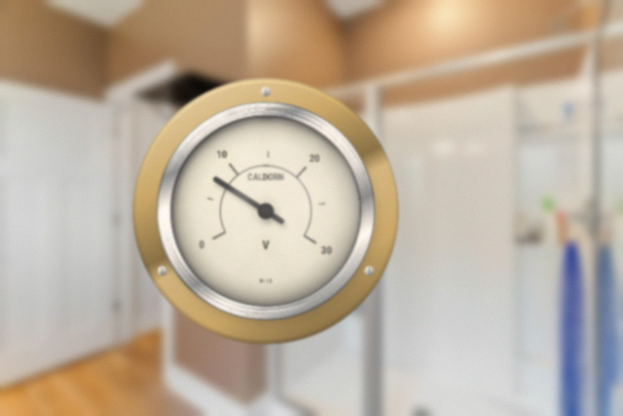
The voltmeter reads 7.5 V
